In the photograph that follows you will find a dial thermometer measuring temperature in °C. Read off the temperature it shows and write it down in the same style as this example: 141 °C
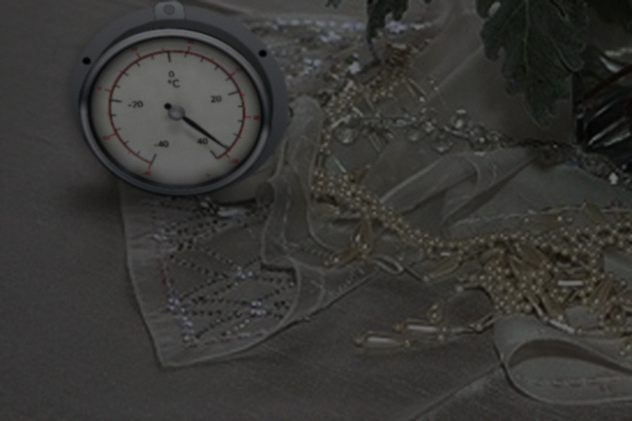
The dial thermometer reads 36 °C
